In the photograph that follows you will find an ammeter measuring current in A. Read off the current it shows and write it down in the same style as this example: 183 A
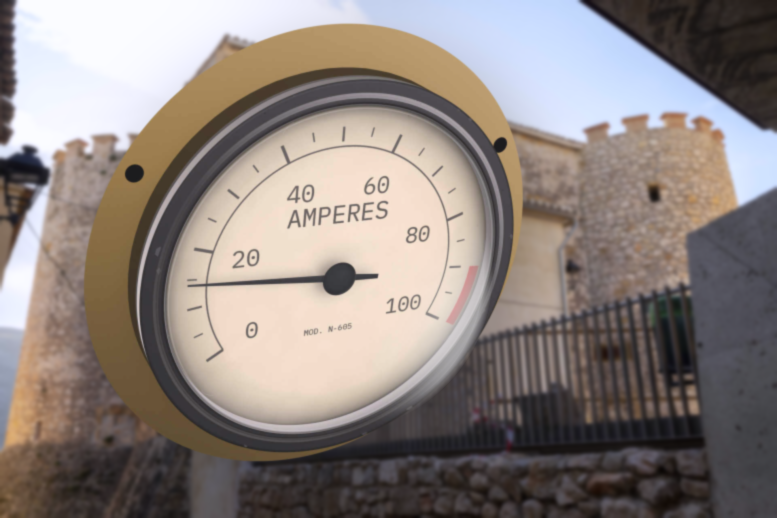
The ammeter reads 15 A
